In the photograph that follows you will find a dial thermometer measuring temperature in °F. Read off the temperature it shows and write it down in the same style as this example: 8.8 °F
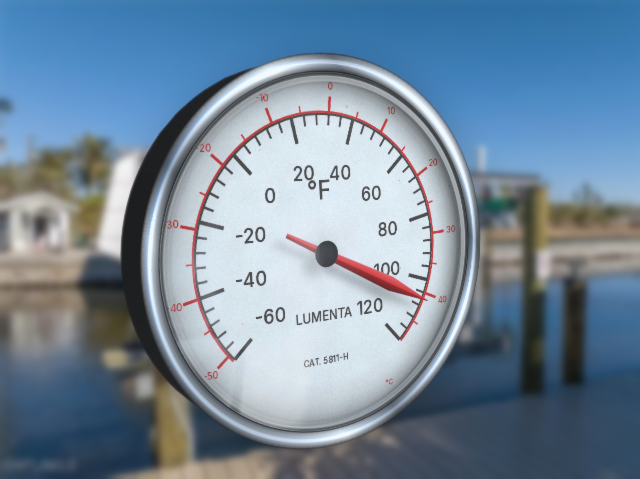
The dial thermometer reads 106 °F
